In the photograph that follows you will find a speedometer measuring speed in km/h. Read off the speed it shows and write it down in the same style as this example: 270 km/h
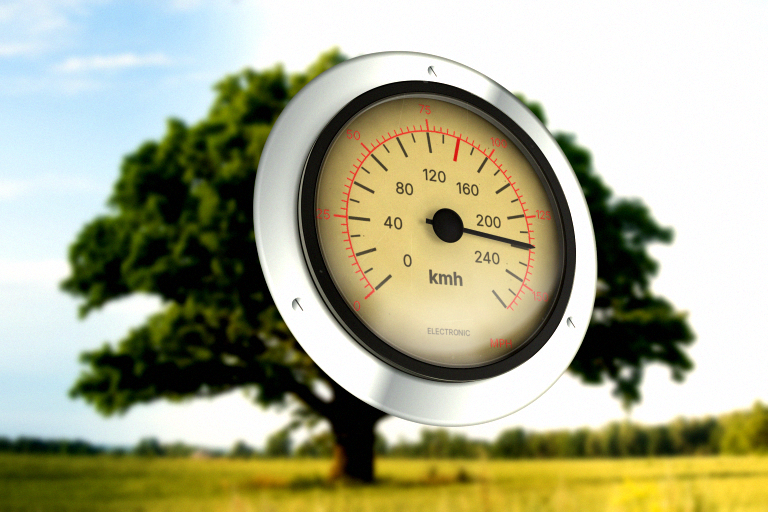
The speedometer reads 220 km/h
